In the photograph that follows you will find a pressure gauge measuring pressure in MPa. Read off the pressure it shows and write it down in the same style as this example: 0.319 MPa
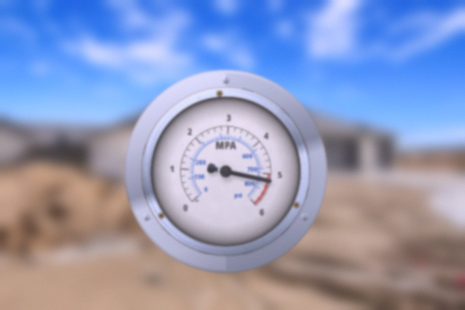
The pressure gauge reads 5.2 MPa
